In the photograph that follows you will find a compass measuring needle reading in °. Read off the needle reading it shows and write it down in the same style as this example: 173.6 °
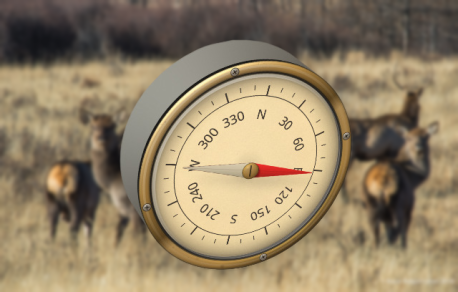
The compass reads 90 °
